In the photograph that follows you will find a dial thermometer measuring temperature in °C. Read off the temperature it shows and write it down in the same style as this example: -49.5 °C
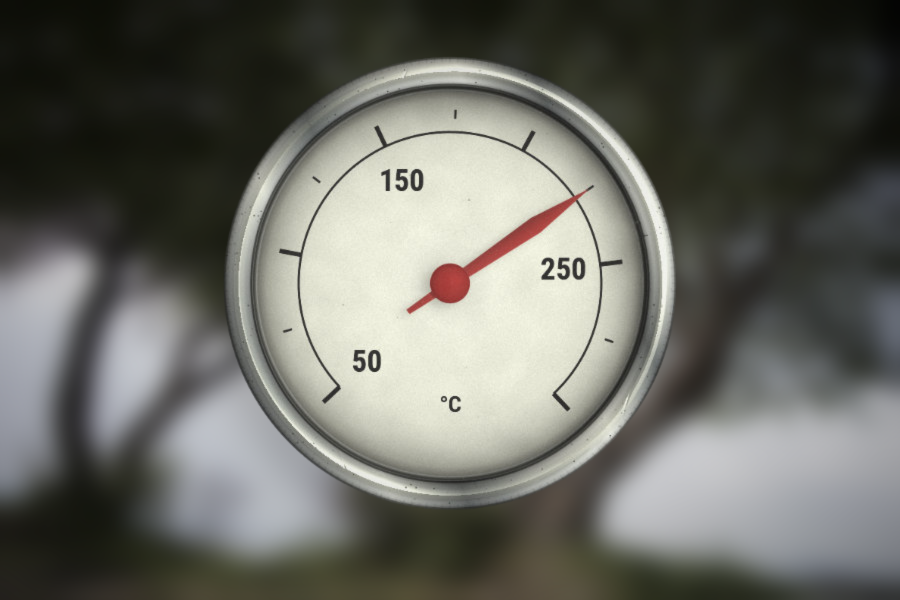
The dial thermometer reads 225 °C
